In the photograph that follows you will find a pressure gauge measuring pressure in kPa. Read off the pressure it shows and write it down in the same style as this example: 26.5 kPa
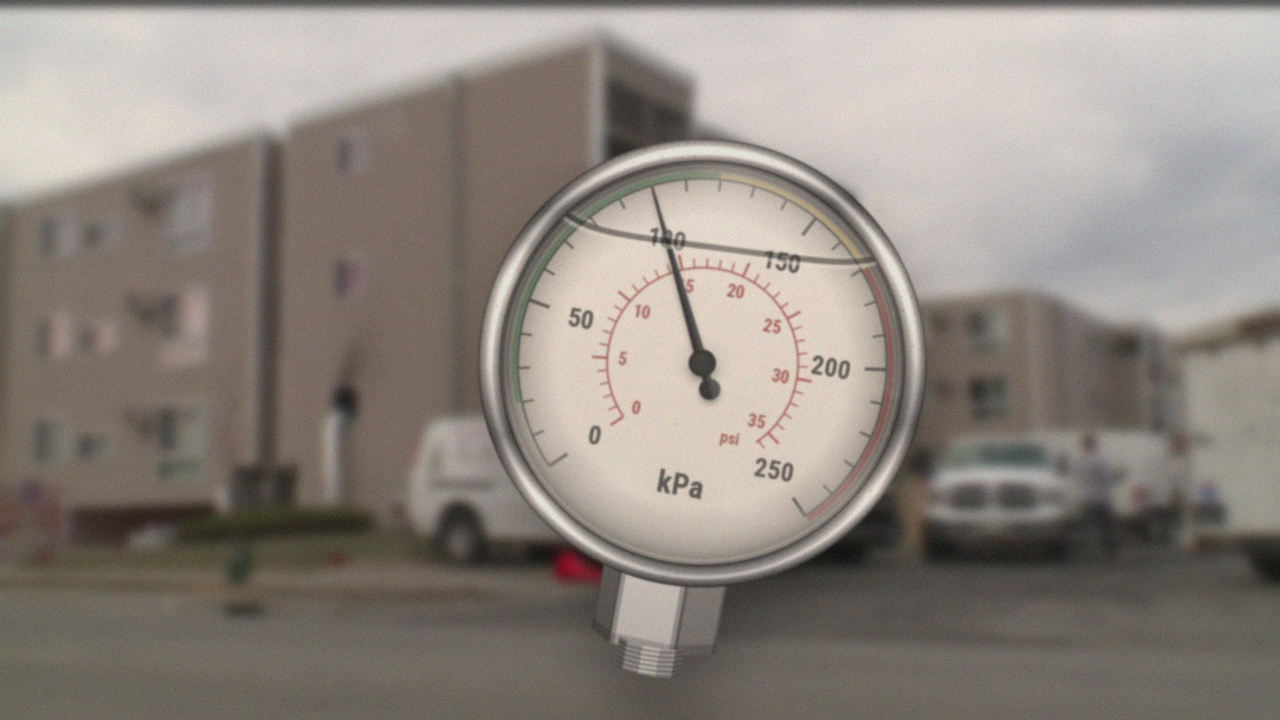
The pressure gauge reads 100 kPa
